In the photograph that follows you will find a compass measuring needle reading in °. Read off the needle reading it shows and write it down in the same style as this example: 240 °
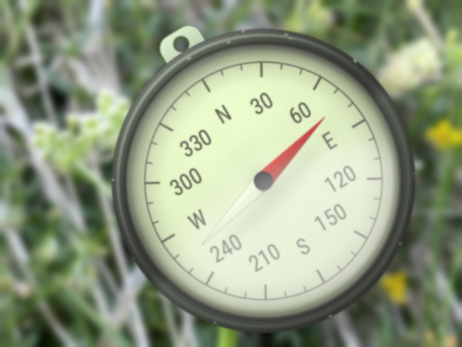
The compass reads 75 °
